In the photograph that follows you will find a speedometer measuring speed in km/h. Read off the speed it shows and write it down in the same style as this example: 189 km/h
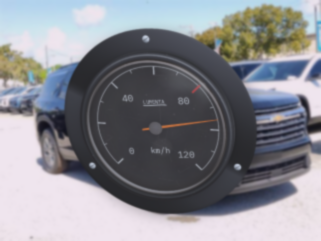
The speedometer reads 95 km/h
